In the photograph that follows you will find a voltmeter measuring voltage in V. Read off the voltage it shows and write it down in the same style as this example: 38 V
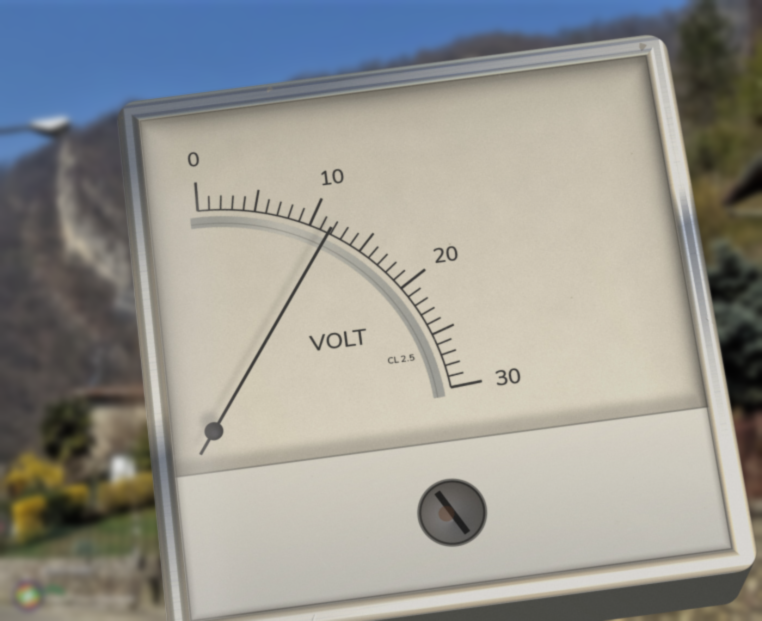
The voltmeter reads 12 V
